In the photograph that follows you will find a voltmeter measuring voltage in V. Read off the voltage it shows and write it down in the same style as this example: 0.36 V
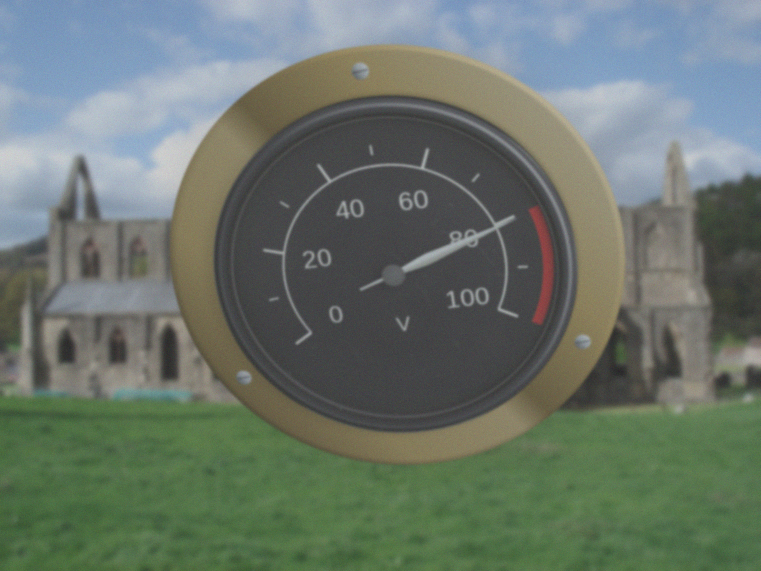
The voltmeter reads 80 V
